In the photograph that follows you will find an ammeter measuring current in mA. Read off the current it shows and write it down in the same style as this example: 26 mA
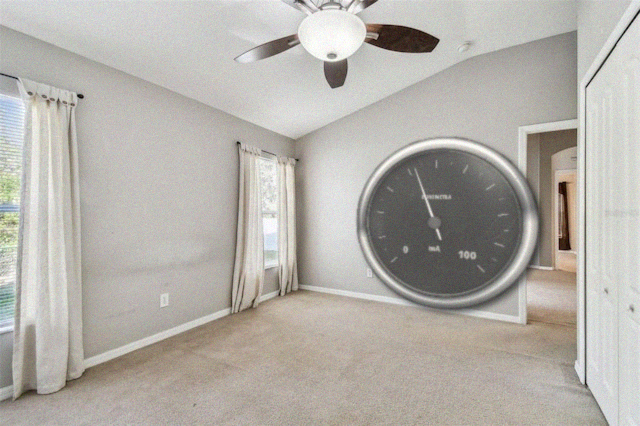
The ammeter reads 42.5 mA
